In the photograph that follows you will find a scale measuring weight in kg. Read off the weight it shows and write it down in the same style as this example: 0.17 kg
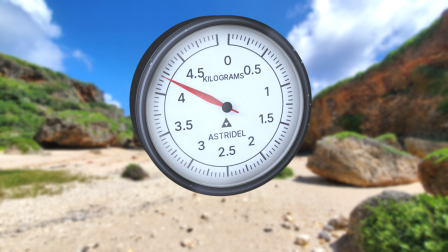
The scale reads 4.2 kg
